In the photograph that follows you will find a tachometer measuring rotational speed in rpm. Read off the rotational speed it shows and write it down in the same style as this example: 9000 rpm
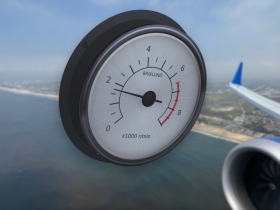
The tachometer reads 1750 rpm
